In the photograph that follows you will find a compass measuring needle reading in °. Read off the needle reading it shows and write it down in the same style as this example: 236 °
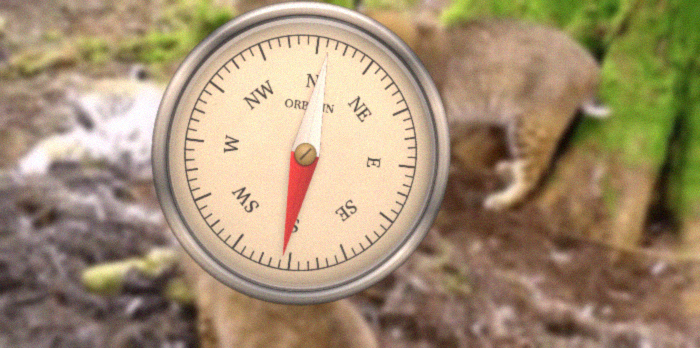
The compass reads 185 °
